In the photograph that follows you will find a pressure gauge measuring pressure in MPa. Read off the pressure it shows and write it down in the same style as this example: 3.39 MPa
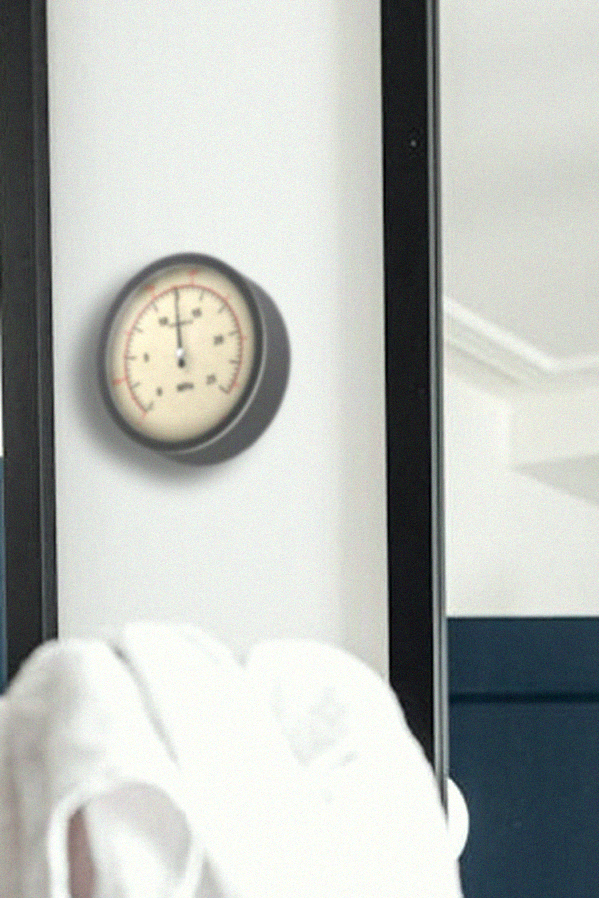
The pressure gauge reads 12.5 MPa
